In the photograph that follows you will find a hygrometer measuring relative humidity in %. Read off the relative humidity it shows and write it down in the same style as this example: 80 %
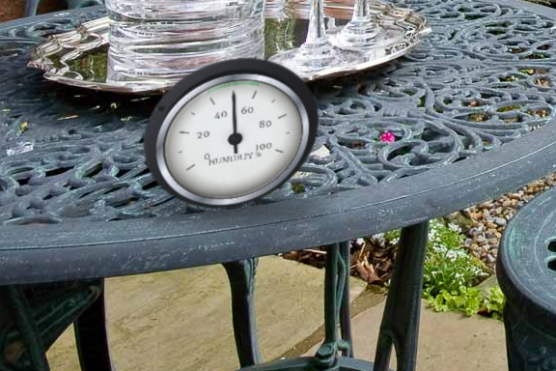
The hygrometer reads 50 %
